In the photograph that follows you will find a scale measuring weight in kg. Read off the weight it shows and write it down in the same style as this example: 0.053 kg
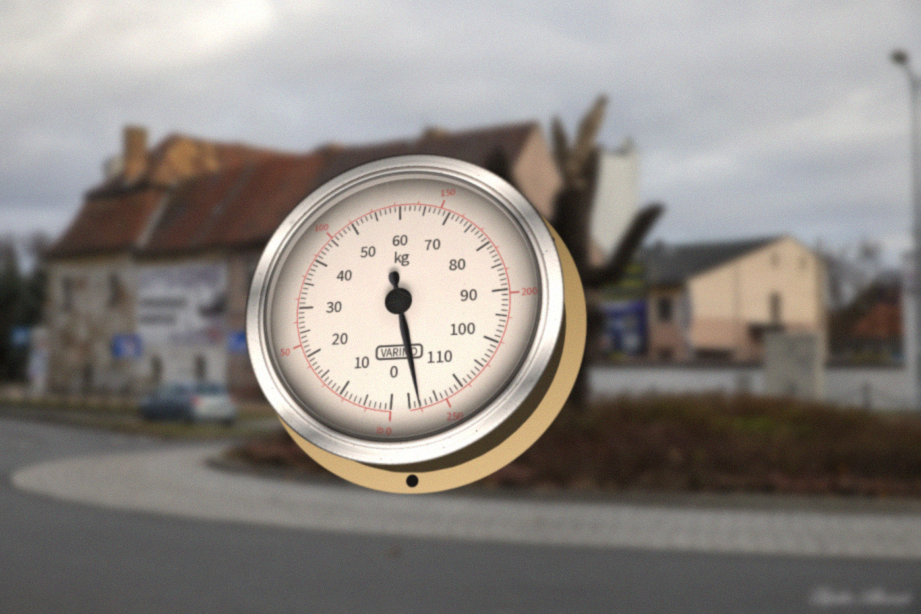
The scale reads 118 kg
